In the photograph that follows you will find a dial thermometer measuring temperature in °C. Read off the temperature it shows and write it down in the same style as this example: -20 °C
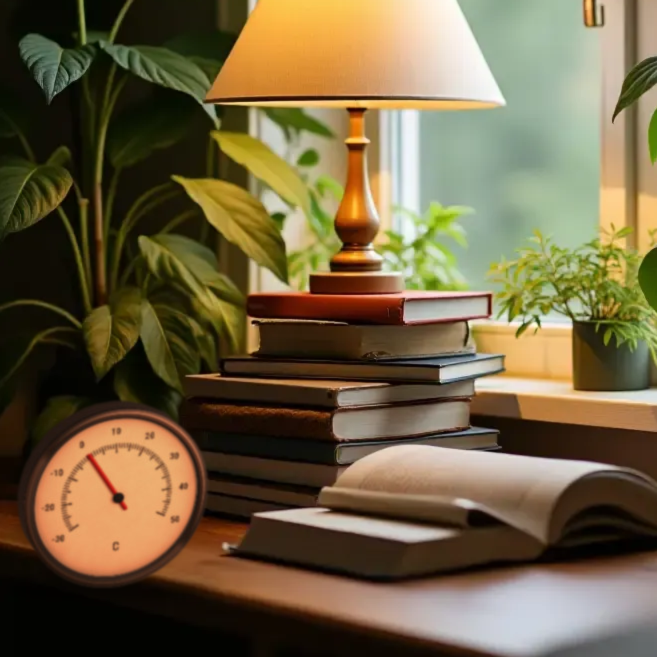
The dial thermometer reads 0 °C
